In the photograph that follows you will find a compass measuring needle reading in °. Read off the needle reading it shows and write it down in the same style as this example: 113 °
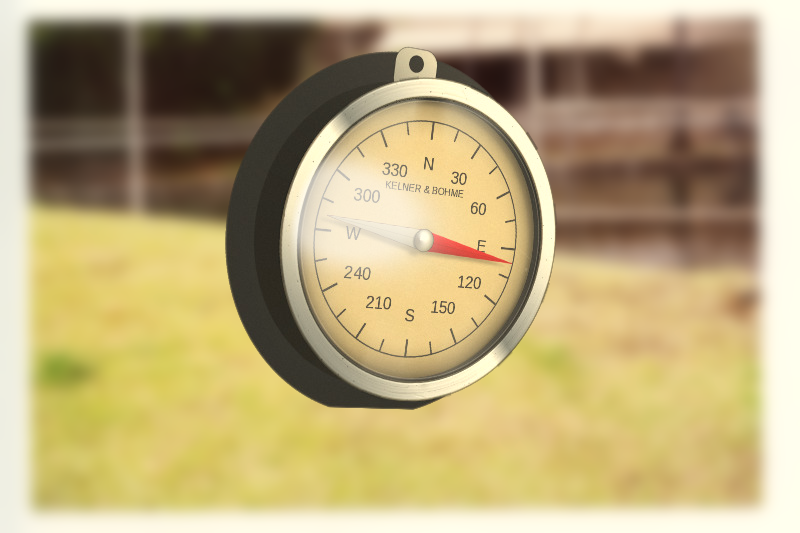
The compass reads 97.5 °
